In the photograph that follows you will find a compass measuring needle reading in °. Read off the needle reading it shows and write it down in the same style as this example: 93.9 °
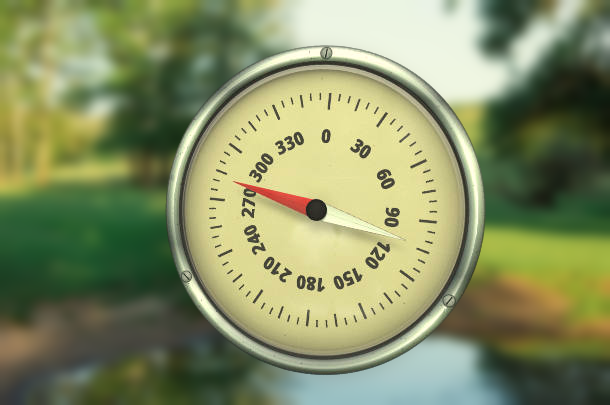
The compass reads 282.5 °
